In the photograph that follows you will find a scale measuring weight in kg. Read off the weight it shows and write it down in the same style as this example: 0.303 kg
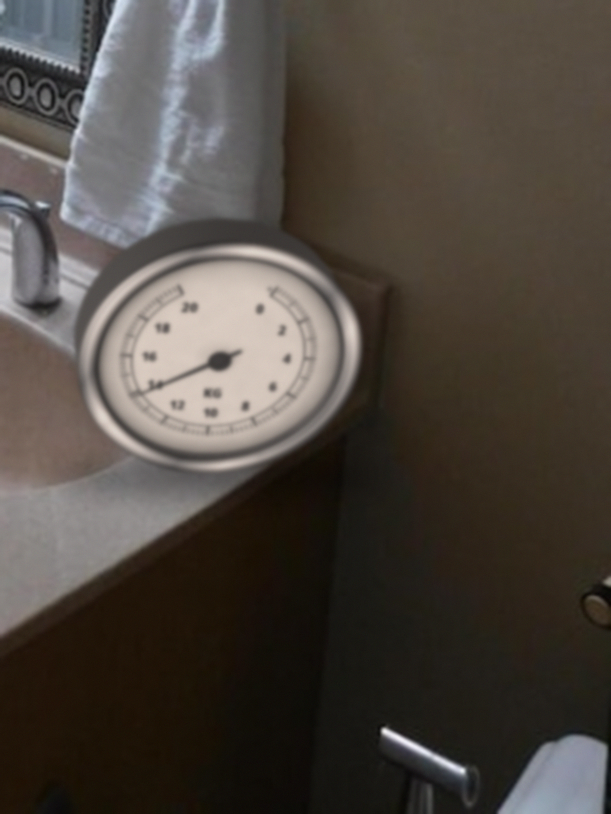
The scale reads 14 kg
